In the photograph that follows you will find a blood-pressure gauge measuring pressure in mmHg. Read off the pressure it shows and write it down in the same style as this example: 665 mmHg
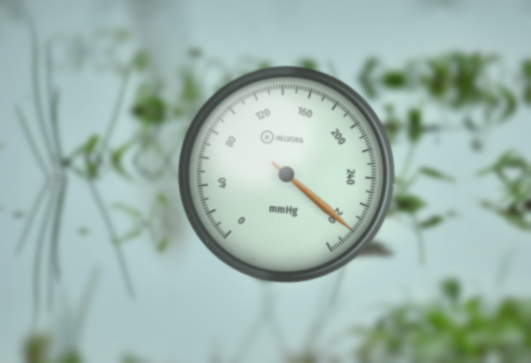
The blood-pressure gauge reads 280 mmHg
